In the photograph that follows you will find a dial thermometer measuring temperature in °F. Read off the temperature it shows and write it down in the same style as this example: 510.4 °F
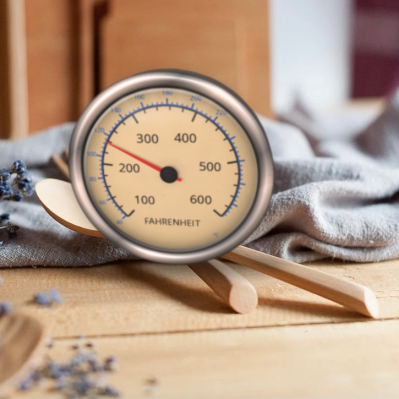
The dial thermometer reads 240 °F
